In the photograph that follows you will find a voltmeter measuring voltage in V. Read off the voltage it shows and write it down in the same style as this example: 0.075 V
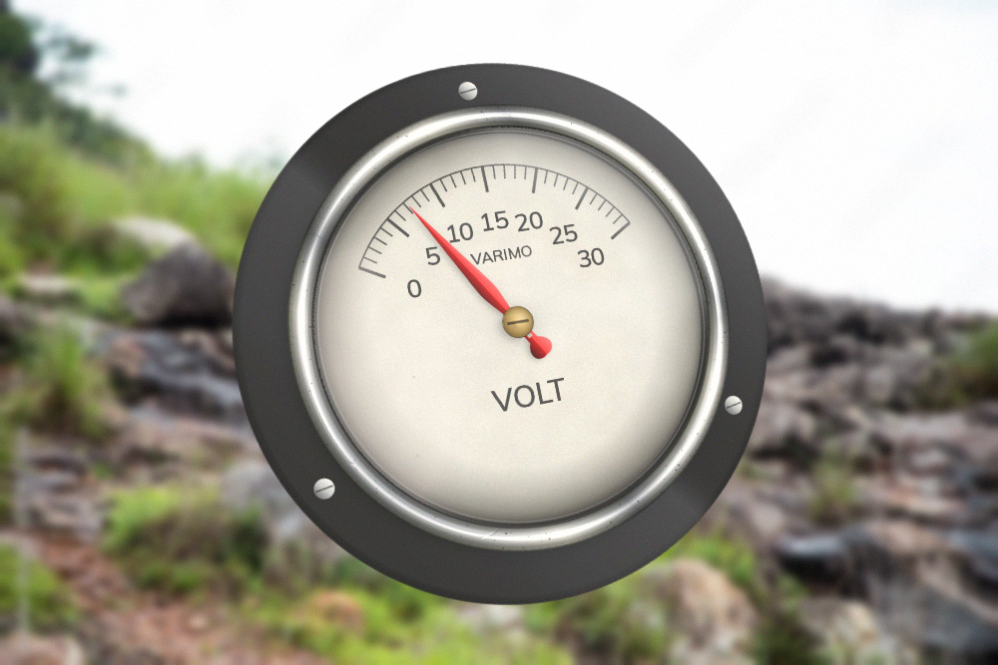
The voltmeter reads 7 V
